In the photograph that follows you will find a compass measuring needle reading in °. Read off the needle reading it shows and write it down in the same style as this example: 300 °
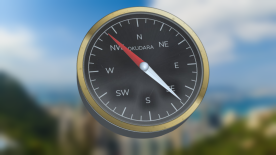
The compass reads 320 °
